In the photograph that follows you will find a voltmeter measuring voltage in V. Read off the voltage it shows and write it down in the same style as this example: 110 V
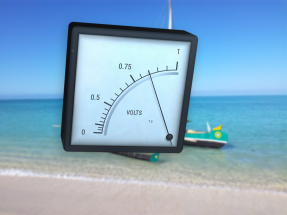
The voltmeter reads 0.85 V
